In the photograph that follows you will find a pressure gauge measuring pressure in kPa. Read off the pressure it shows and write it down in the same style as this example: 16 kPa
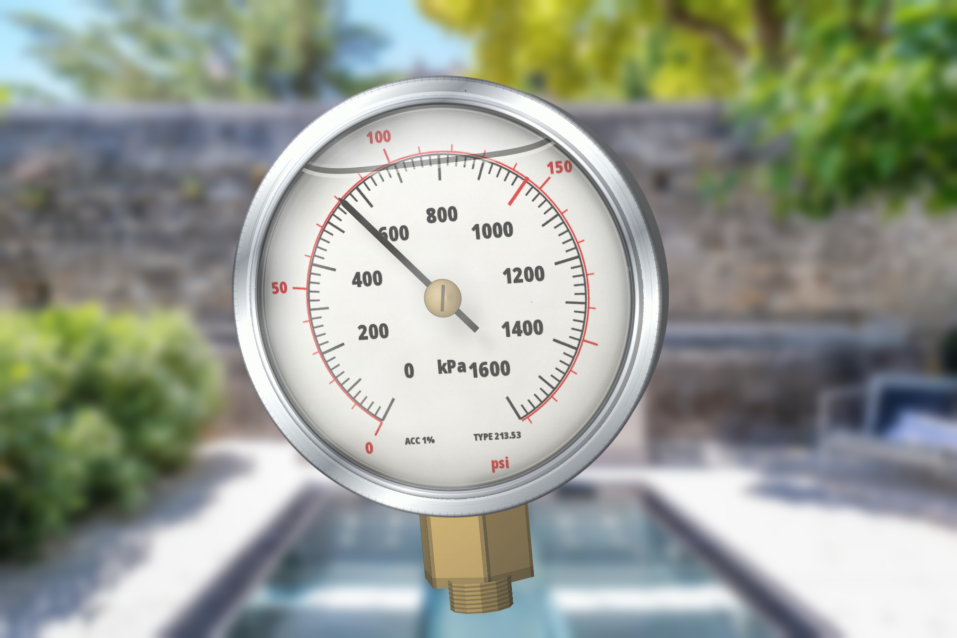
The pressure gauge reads 560 kPa
